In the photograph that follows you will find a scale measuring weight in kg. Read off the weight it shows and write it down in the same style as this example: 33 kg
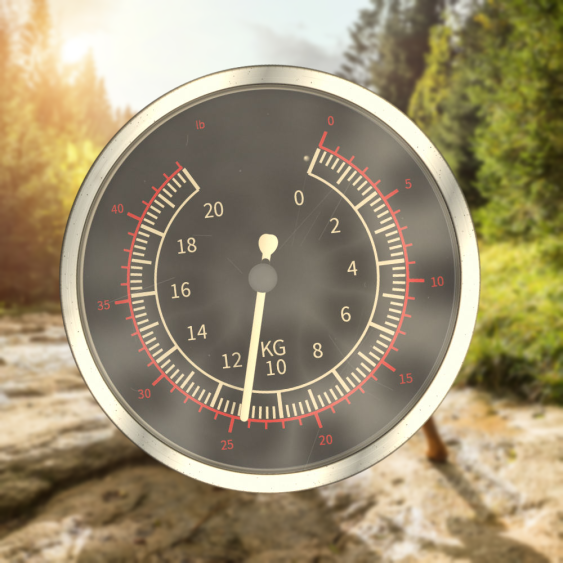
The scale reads 11 kg
